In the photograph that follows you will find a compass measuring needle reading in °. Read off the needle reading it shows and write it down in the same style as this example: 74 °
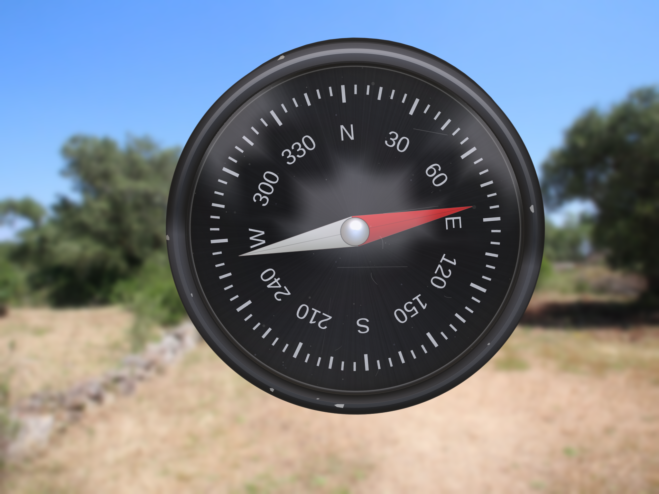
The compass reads 82.5 °
